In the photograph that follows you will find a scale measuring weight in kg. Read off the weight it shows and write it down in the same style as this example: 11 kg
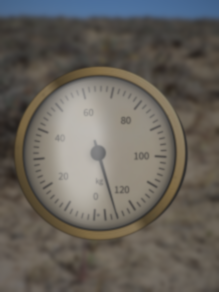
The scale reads 126 kg
